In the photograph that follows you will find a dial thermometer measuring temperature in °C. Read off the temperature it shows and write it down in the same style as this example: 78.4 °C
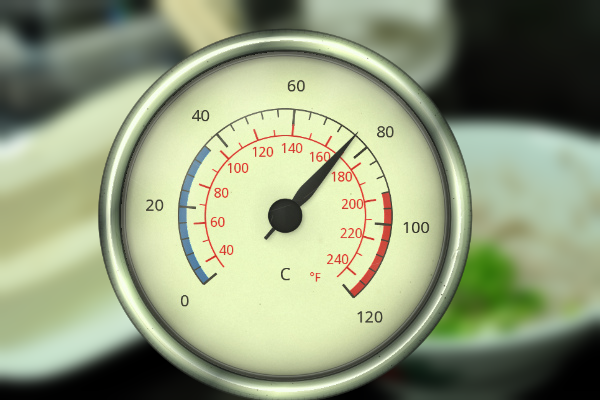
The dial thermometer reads 76 °C
